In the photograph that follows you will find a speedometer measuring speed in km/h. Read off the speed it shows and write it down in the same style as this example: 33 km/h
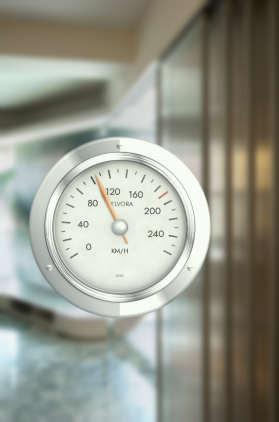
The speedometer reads 105 km/h
